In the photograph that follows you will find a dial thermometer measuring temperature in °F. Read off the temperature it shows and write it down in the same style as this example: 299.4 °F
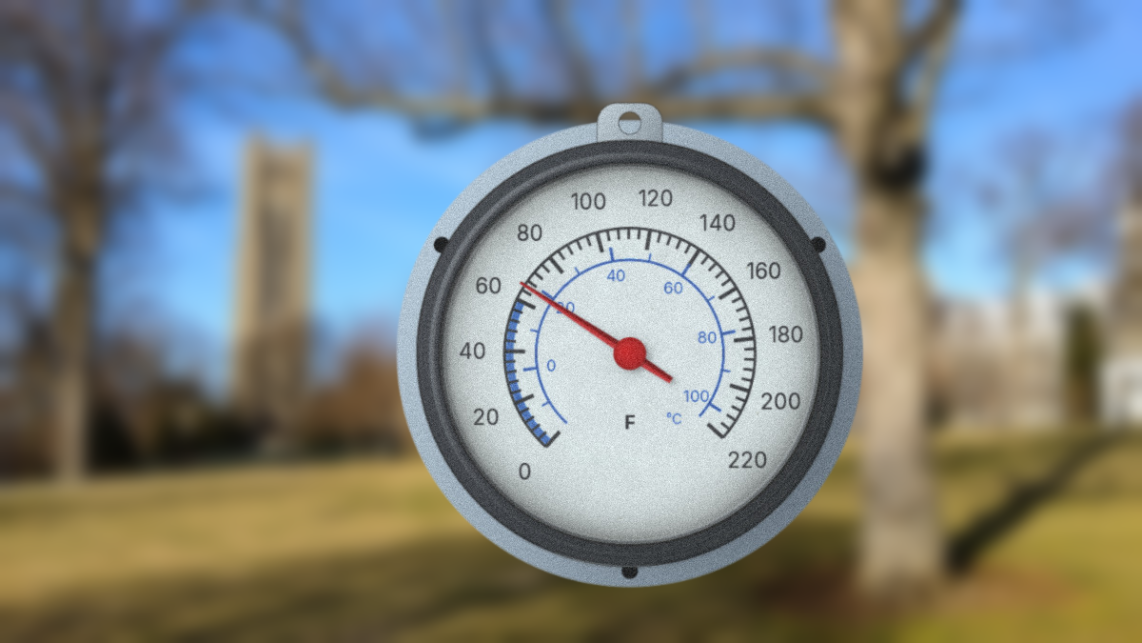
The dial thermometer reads 66 °F
